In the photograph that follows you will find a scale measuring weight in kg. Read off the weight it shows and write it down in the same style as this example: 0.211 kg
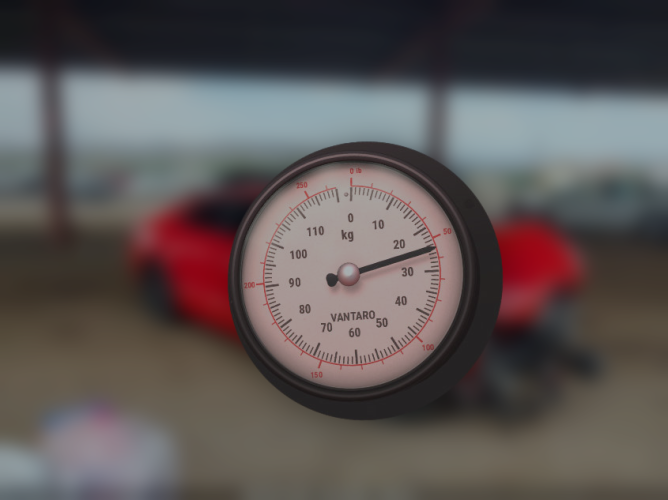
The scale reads 25 kg
